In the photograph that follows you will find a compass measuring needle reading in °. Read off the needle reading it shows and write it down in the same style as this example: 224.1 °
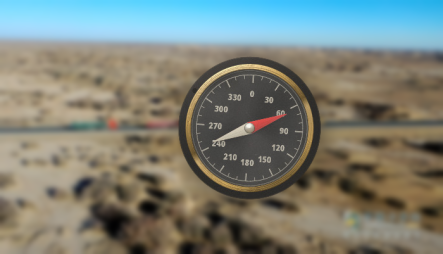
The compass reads 65 °
